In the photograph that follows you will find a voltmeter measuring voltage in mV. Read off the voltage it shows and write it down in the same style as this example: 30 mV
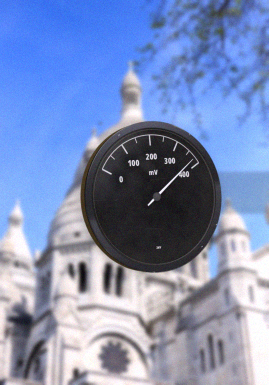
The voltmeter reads 375 mV
